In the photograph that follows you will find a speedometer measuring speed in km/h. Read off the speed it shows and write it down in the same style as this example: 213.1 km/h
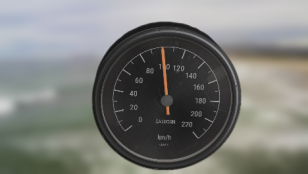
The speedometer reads 100 km/h
